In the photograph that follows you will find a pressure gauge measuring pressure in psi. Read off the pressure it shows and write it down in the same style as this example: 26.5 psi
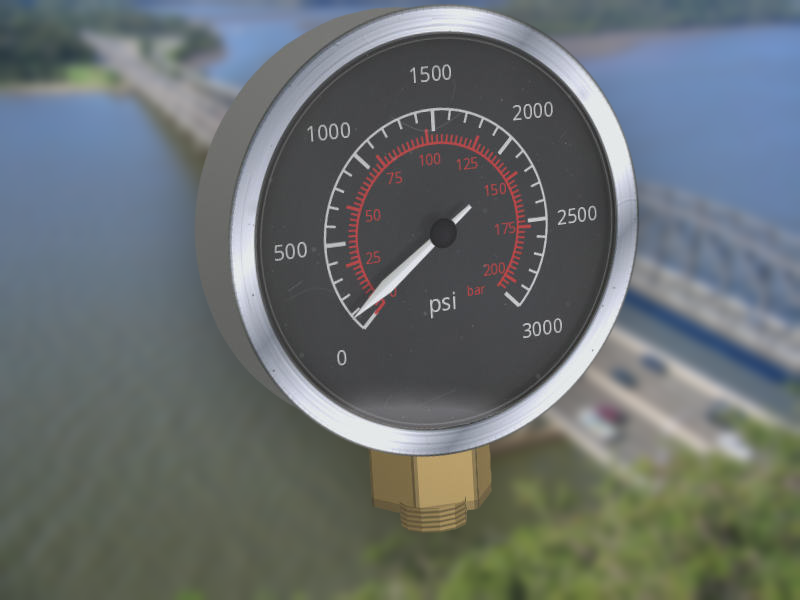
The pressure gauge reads 100 psi
